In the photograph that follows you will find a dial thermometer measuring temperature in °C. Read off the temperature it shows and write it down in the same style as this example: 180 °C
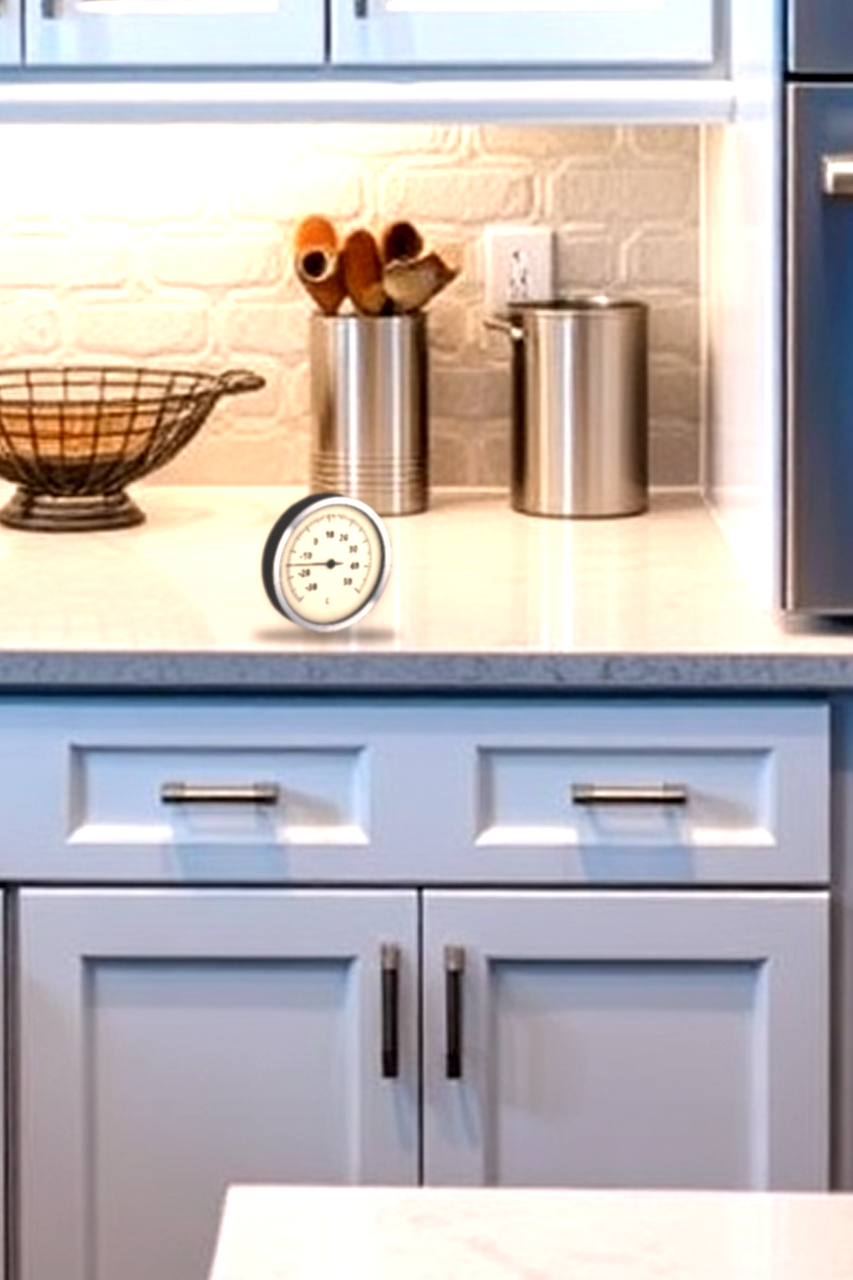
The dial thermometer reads -15 °C
